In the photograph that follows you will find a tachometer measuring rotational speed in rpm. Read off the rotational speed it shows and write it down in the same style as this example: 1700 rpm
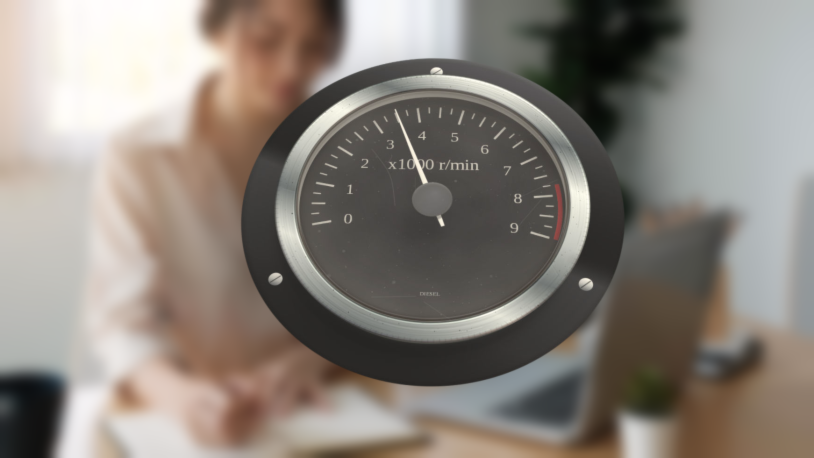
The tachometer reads 3500 rpm
